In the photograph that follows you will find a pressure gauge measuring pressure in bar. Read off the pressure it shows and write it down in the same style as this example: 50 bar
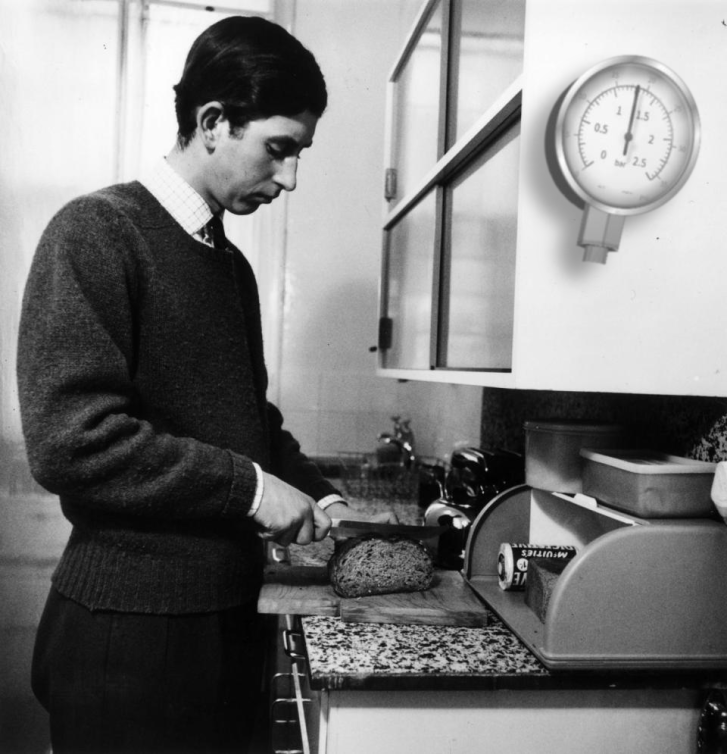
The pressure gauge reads 1.25 bar
